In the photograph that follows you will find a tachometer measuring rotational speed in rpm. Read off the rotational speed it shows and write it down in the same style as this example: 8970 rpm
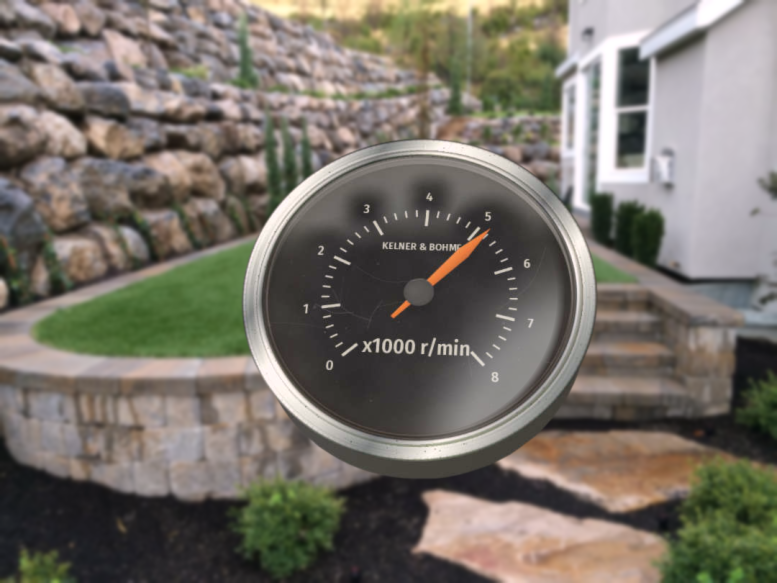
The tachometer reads 5200 rpm
